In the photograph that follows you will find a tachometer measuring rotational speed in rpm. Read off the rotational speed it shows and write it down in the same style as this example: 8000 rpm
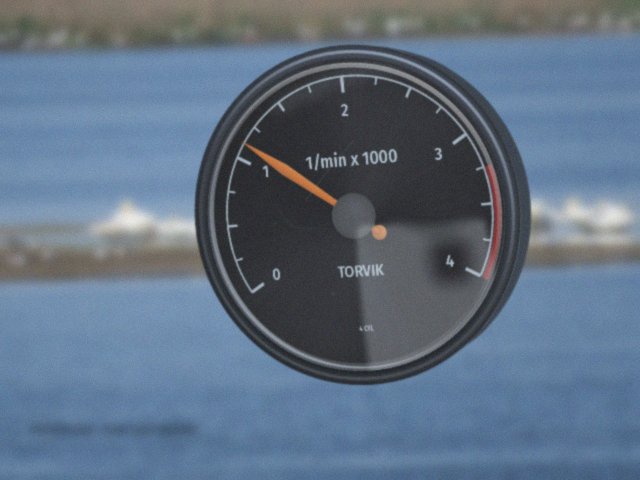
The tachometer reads 1125 rpm
